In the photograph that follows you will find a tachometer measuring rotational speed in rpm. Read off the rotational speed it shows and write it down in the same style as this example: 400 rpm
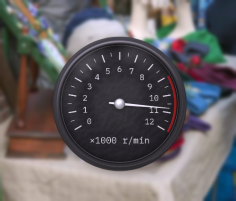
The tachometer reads 10750 rpm
